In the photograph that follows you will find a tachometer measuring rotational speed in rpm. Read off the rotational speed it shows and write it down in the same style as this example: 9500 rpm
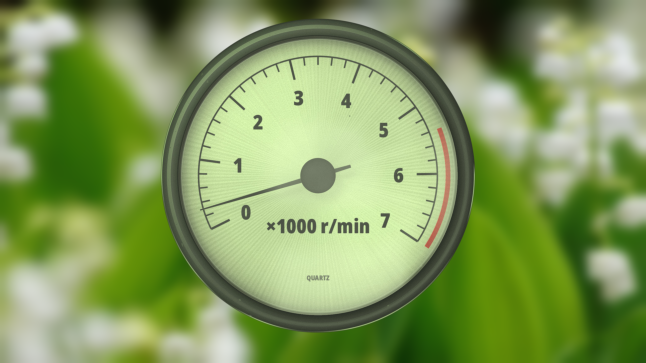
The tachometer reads 300 rpm
